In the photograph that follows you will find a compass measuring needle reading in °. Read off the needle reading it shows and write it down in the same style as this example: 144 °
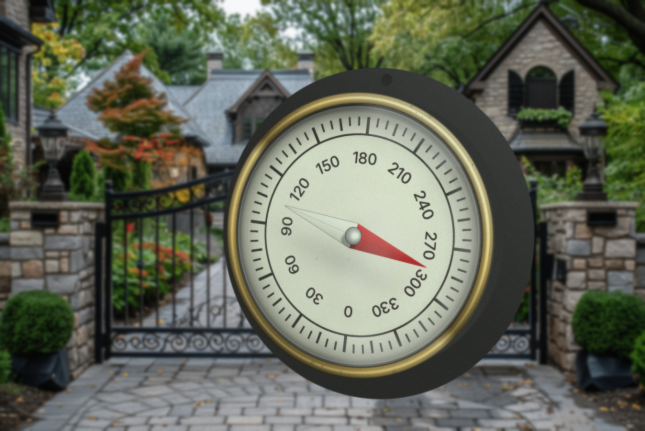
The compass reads 285 °
